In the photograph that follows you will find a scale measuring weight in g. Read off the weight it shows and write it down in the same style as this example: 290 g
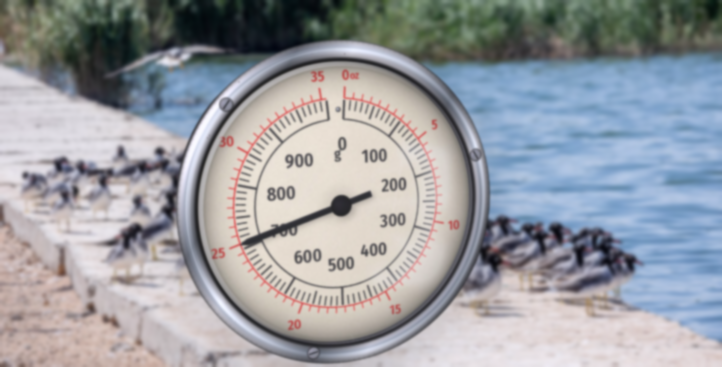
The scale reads 710 g
